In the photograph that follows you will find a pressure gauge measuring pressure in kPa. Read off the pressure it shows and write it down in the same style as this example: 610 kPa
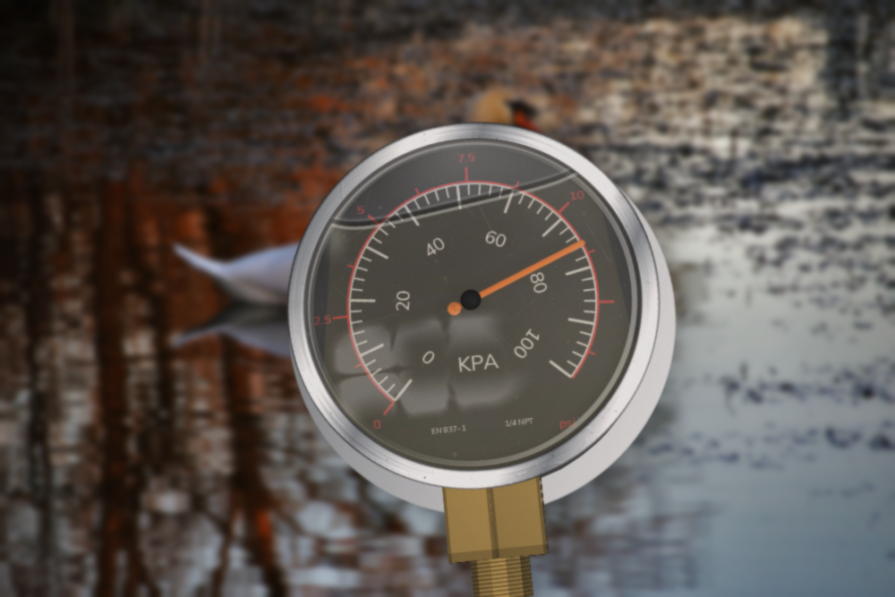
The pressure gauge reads 76 kPa
